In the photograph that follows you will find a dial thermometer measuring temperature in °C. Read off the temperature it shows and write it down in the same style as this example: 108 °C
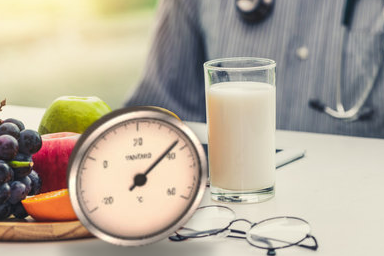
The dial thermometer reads 36 °C
